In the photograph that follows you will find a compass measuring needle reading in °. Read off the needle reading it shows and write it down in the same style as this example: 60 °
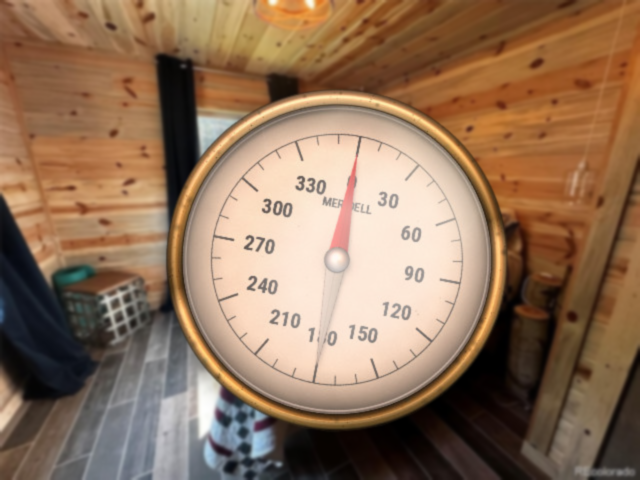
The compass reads 0 °
